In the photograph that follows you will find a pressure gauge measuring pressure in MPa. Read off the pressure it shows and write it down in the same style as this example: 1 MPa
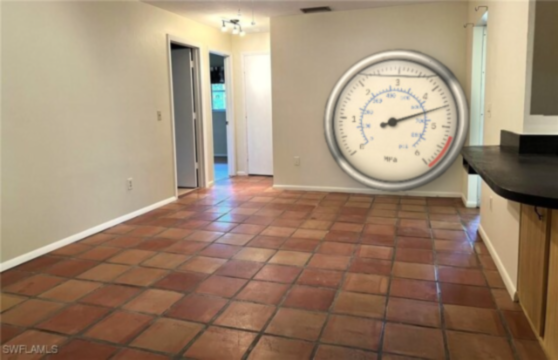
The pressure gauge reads 4.5 MPa
